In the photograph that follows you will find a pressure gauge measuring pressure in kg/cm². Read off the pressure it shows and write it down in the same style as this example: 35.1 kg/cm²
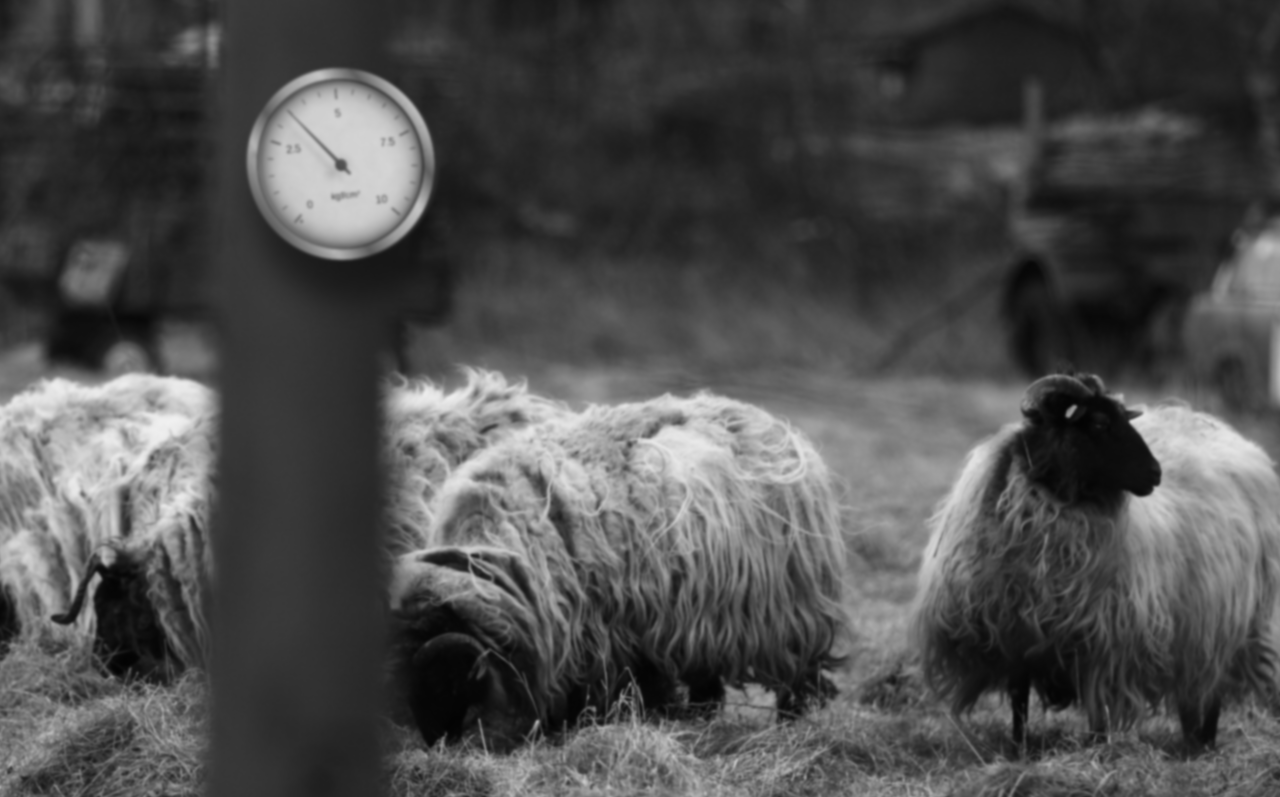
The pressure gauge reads 3.5 kg/cm²
